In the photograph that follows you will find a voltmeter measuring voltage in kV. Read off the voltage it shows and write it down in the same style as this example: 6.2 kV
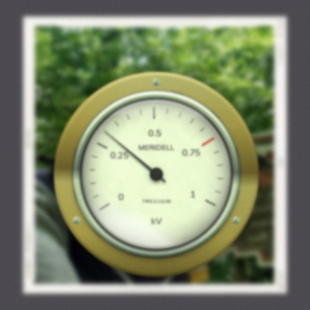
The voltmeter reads 0.3 kV
